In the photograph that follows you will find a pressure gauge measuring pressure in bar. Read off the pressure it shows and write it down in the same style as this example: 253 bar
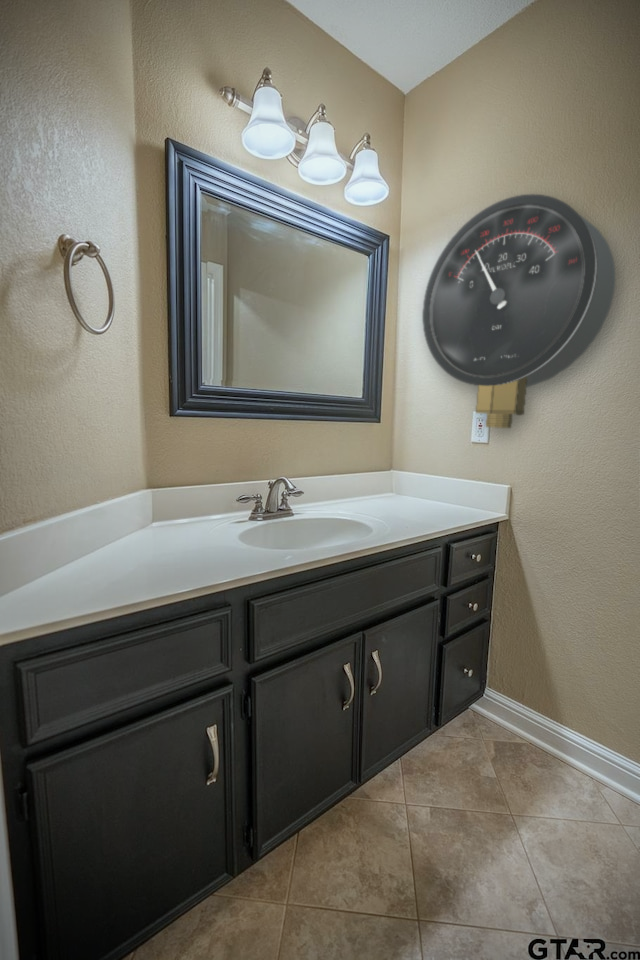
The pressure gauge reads 10 bar
